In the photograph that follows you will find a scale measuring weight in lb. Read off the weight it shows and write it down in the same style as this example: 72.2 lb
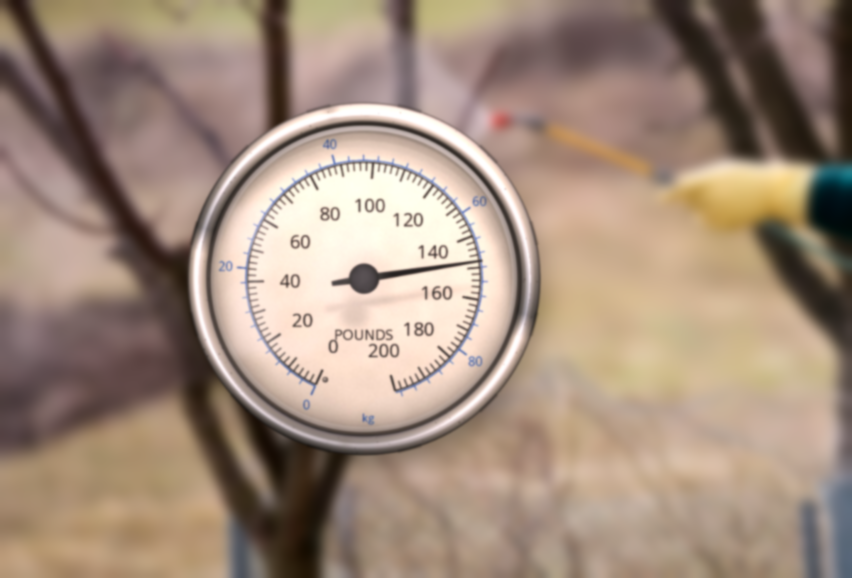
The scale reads 148 lb
